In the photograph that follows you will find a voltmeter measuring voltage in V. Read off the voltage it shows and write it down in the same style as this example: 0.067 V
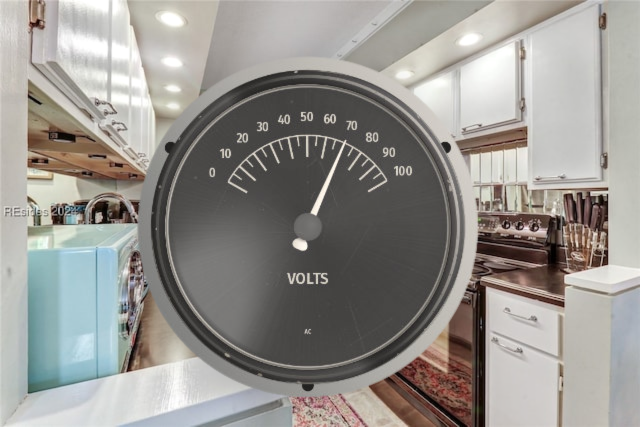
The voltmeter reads 70 V
